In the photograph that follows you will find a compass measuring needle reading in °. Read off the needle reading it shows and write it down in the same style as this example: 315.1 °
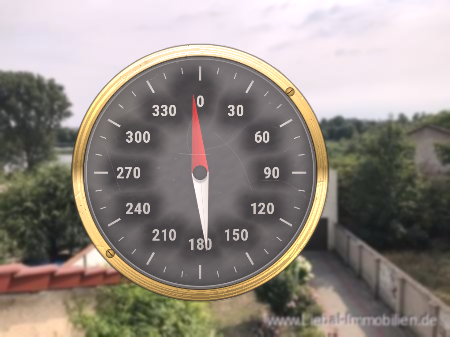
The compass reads 355 °
